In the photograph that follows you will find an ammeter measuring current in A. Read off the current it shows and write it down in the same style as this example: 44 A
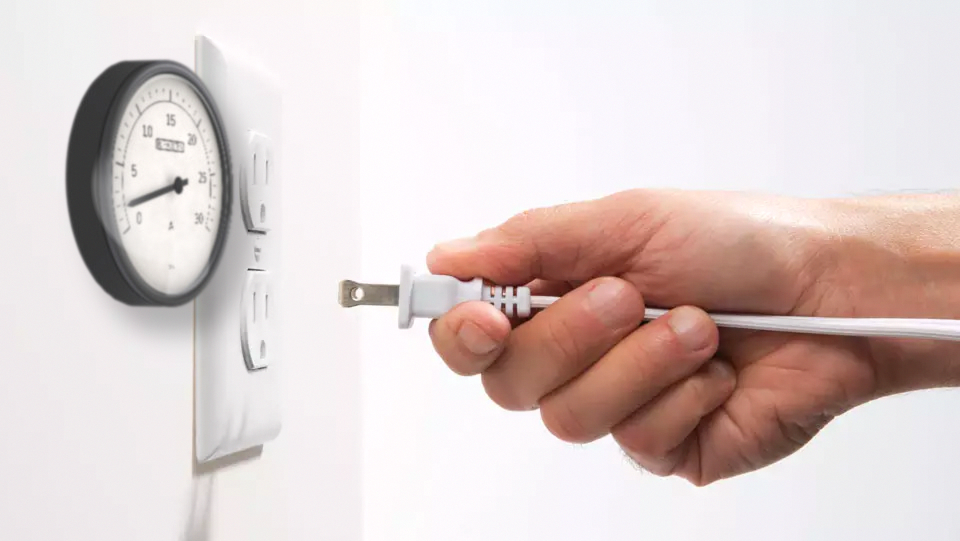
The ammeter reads 2 A
